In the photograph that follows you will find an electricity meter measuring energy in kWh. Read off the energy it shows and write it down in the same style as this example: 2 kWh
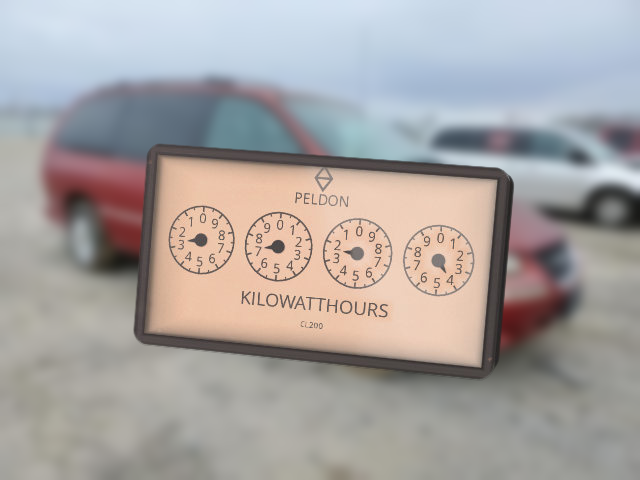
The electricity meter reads 2724 kWh
